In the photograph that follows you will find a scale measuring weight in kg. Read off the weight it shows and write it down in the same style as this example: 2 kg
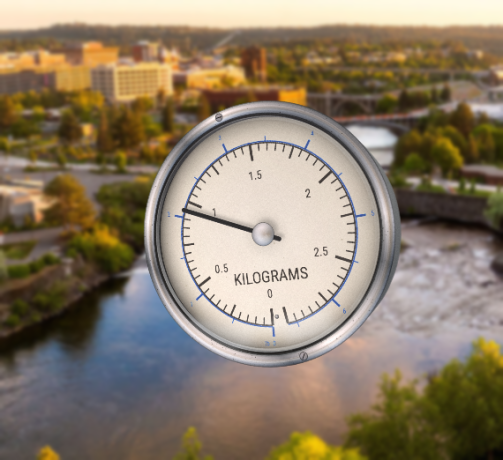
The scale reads 0.95 kg
